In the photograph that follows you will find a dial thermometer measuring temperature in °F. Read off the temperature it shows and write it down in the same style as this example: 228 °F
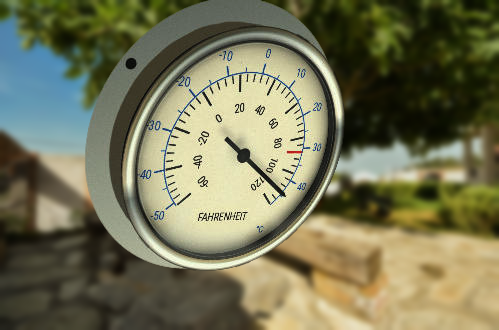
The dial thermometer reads 112 °F
